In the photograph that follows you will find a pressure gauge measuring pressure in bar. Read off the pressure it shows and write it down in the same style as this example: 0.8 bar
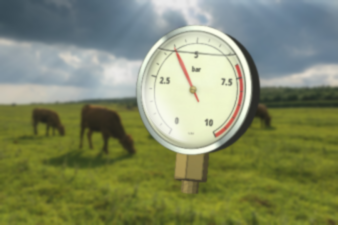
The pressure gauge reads 4 bar
